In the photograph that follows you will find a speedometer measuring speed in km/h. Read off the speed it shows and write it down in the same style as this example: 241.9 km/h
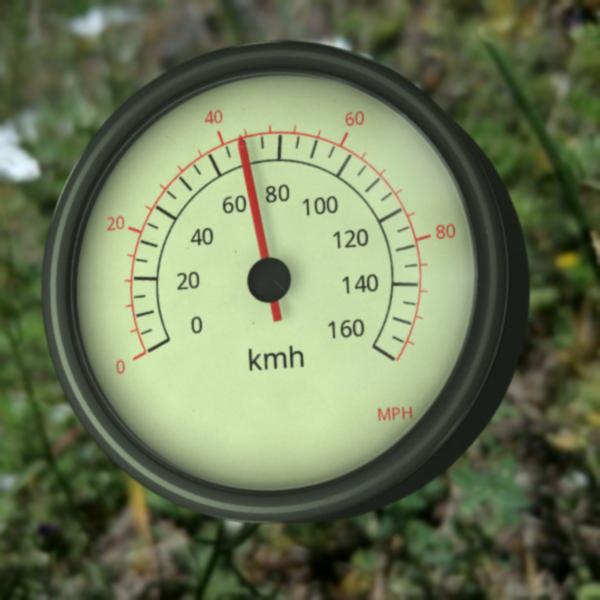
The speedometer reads 70 km/h
